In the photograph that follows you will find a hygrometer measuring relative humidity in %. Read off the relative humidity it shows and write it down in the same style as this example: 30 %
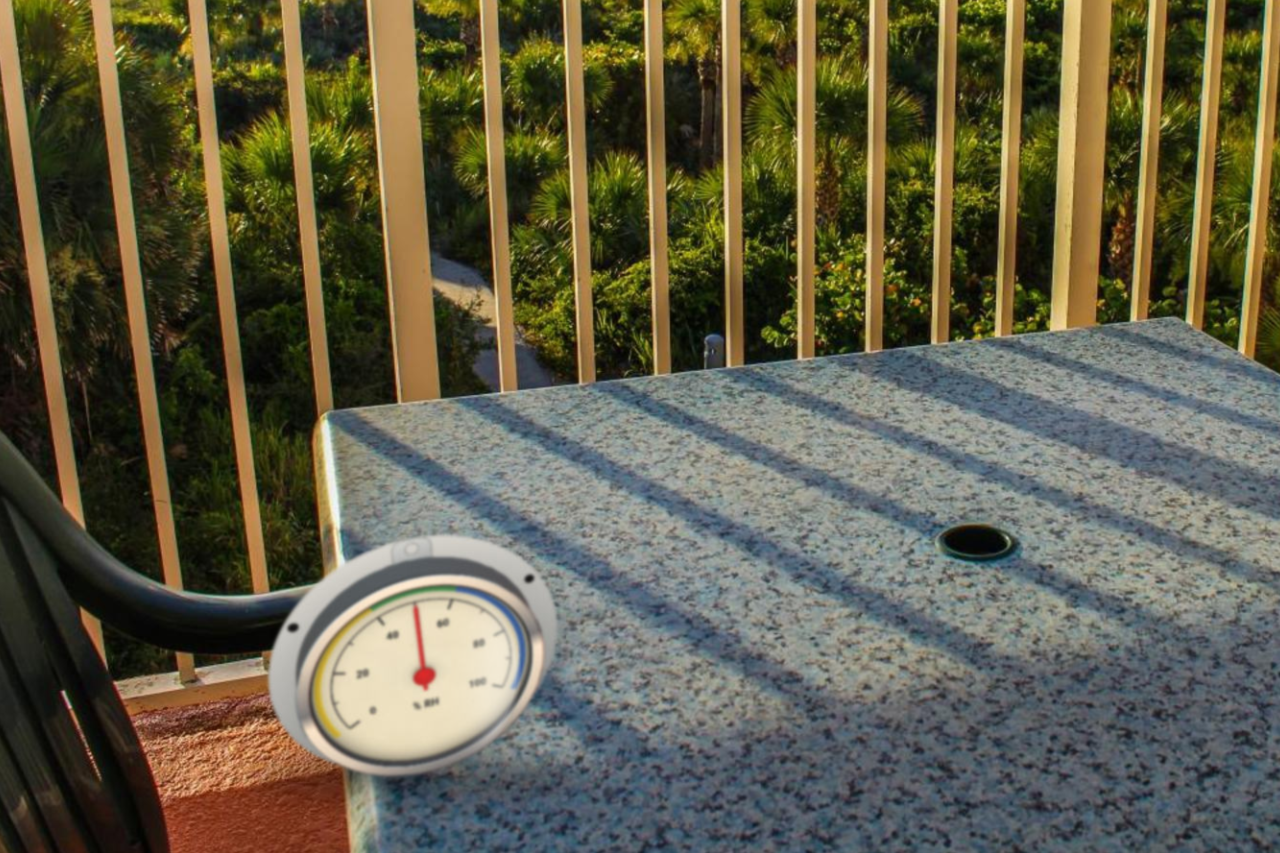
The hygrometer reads 50 %
